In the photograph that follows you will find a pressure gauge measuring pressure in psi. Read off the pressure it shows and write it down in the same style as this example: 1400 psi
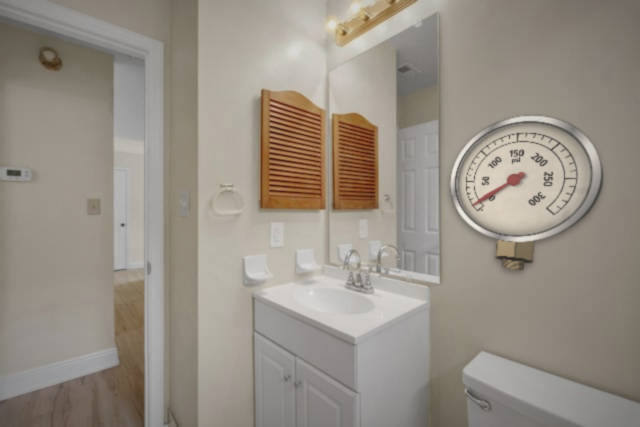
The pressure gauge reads 10 psi
